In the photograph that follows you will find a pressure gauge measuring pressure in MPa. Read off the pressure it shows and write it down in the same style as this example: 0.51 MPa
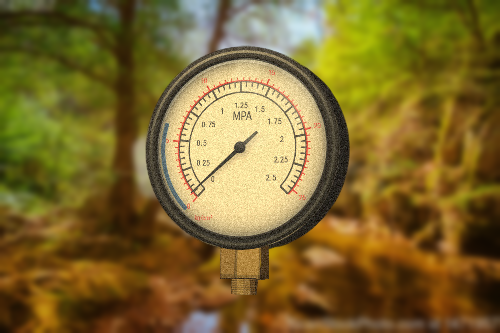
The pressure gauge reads 0.05 MPa
